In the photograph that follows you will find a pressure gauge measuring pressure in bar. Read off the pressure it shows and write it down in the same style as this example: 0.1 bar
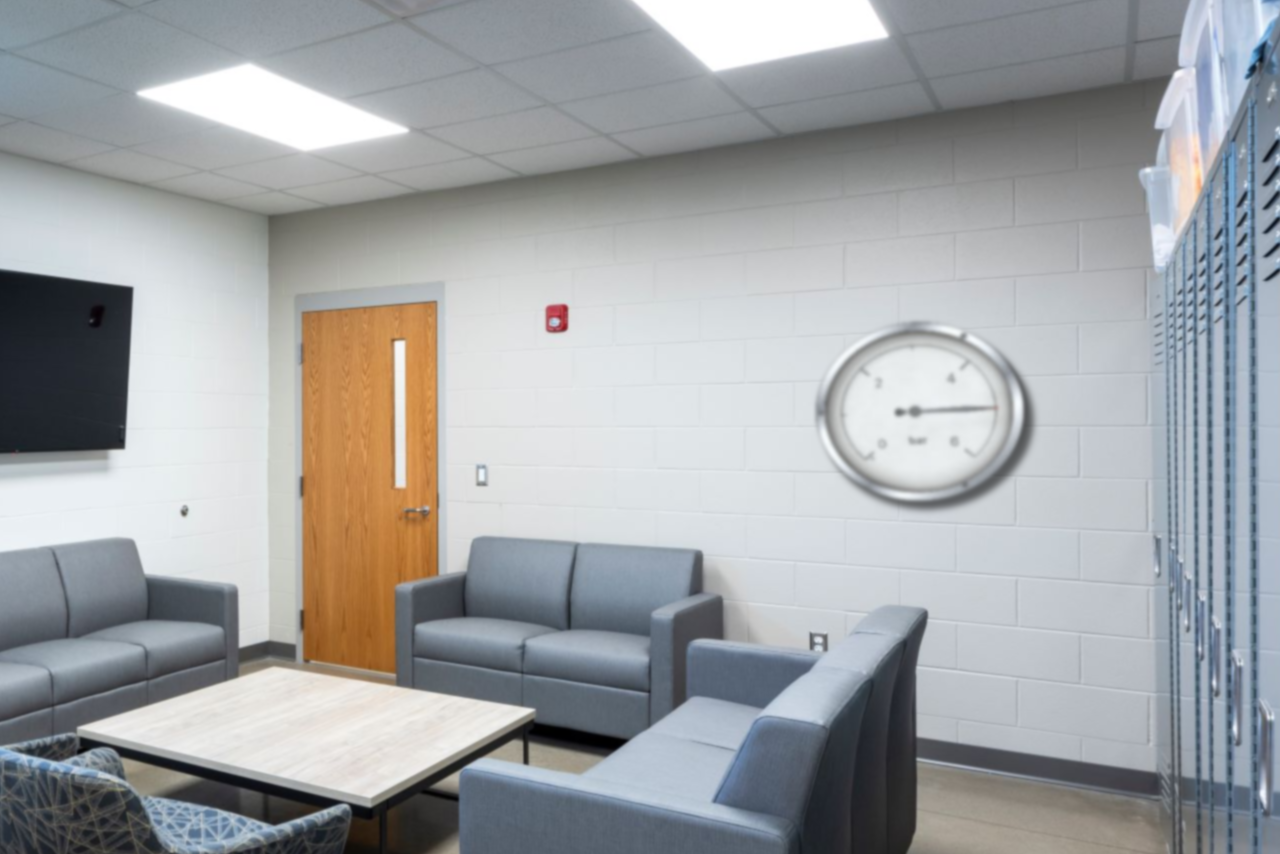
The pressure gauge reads 5 bar
